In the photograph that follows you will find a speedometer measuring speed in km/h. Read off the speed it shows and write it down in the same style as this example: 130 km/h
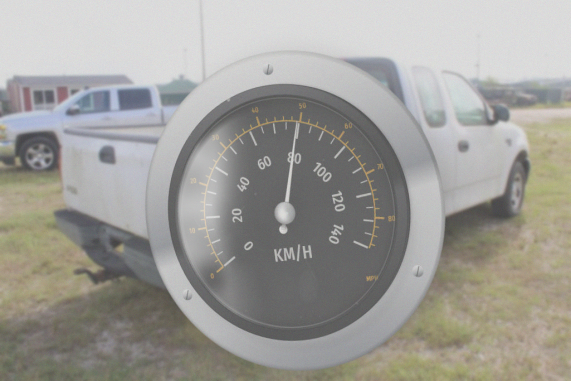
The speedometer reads 80 km/h
